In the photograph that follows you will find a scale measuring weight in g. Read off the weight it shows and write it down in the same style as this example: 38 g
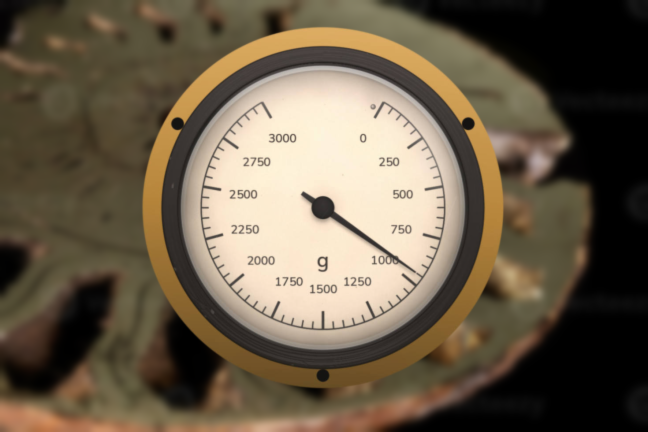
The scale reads 950 g
